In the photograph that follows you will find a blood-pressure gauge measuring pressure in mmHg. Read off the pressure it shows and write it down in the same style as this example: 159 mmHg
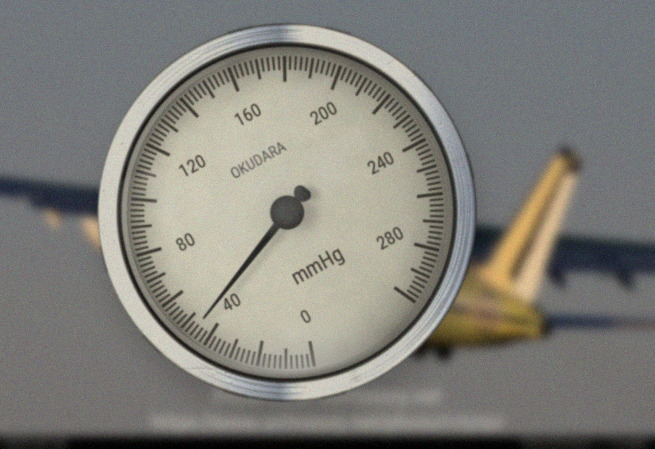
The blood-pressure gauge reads 46 mmHg
